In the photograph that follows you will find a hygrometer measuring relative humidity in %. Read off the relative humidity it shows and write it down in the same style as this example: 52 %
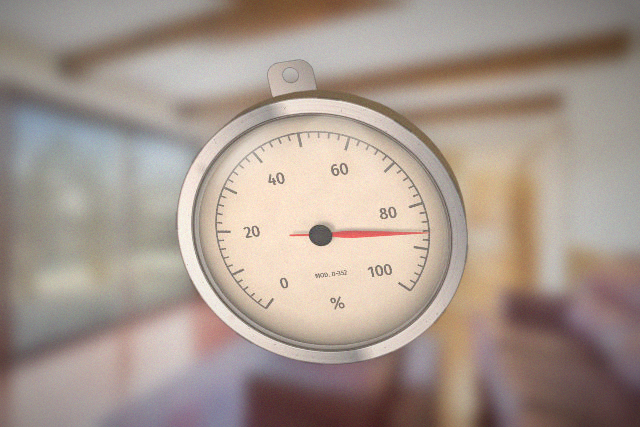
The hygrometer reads 86 %
